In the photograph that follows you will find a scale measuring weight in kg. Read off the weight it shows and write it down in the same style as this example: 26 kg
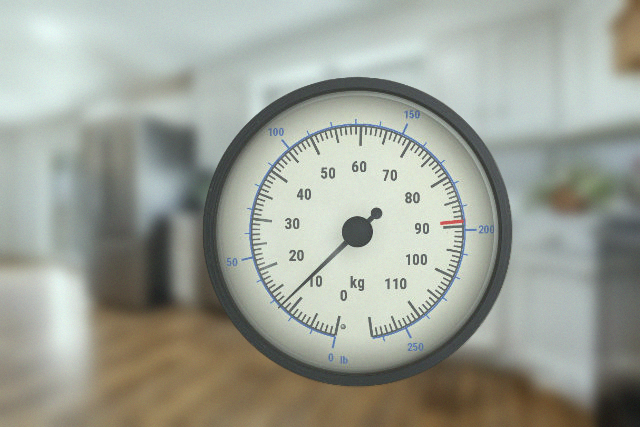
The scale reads 12 kg
